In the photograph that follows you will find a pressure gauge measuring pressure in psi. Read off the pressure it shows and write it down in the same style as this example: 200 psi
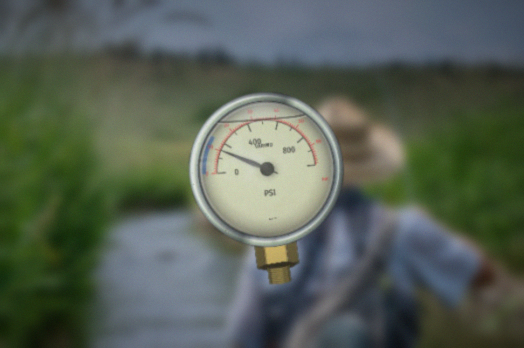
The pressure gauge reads 150 psi
